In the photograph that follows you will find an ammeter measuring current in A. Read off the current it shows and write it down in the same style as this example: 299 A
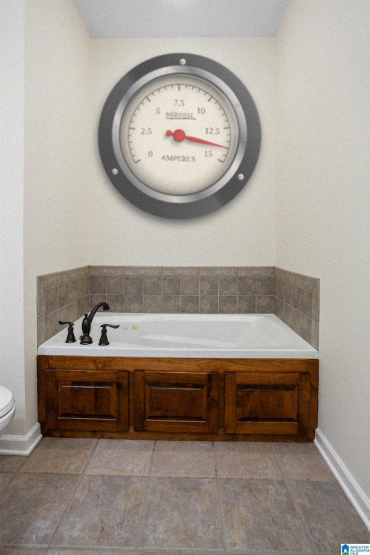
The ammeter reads 14 A
